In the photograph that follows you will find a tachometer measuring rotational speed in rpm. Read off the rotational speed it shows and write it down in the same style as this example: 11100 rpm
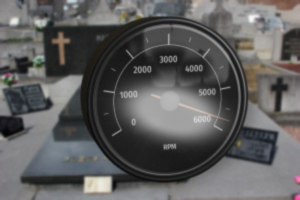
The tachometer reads 5750 rpm
